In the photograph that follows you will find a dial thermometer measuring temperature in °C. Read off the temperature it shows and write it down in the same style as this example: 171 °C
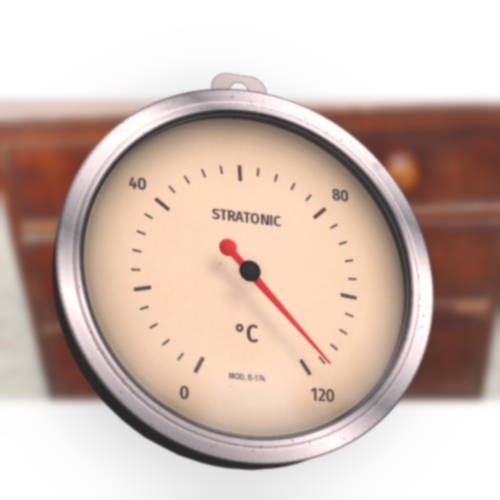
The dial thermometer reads 116 °C
